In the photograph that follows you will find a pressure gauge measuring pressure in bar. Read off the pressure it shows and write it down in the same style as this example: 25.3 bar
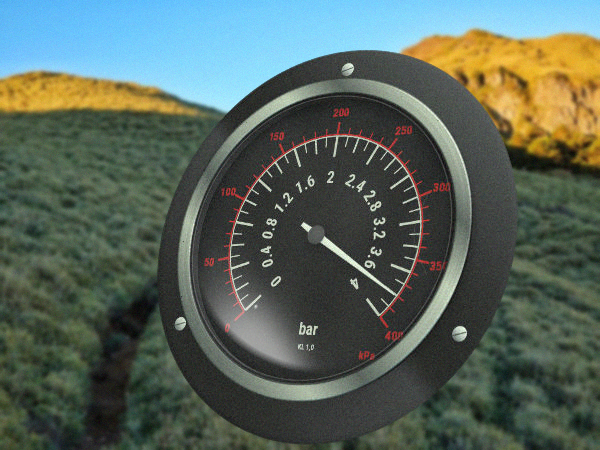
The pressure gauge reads 3.8 bar
